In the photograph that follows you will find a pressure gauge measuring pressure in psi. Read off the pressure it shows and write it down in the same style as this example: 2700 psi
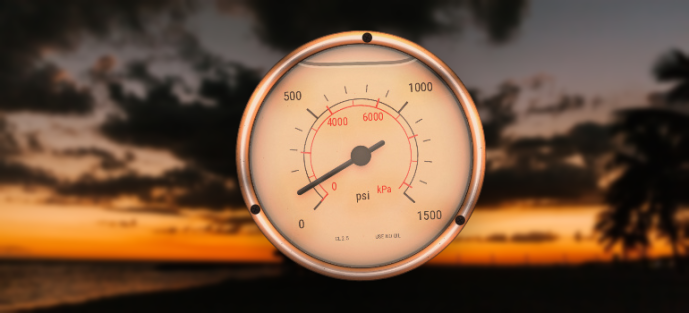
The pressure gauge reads 100 psi
